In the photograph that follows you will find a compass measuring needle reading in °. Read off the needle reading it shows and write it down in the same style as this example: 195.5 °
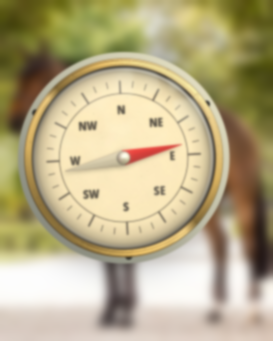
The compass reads 80 °
